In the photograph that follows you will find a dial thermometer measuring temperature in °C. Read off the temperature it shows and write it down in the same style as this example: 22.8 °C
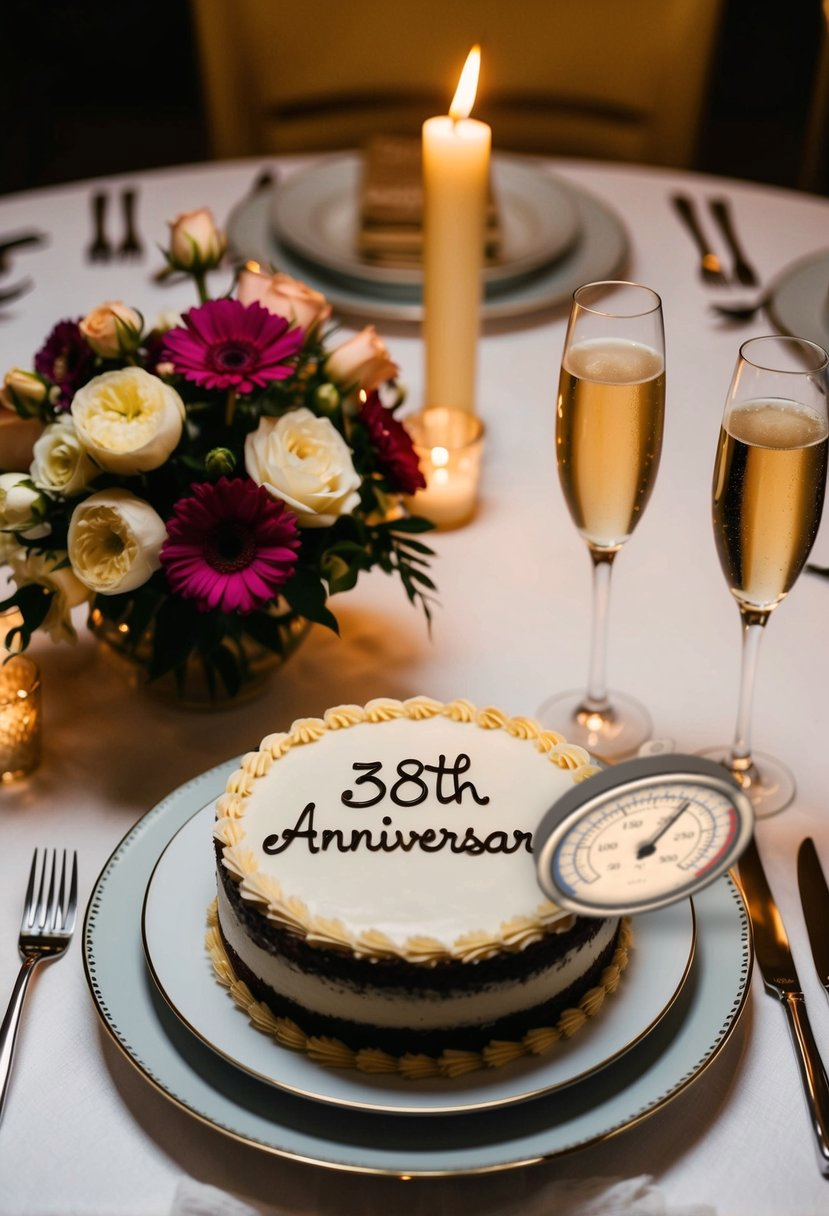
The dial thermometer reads 200 °C
